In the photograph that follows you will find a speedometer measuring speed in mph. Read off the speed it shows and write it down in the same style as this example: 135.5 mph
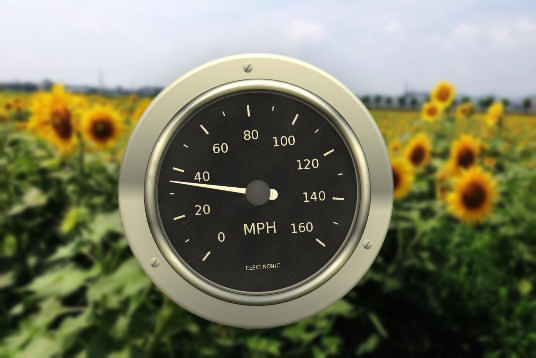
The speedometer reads 35 mph
